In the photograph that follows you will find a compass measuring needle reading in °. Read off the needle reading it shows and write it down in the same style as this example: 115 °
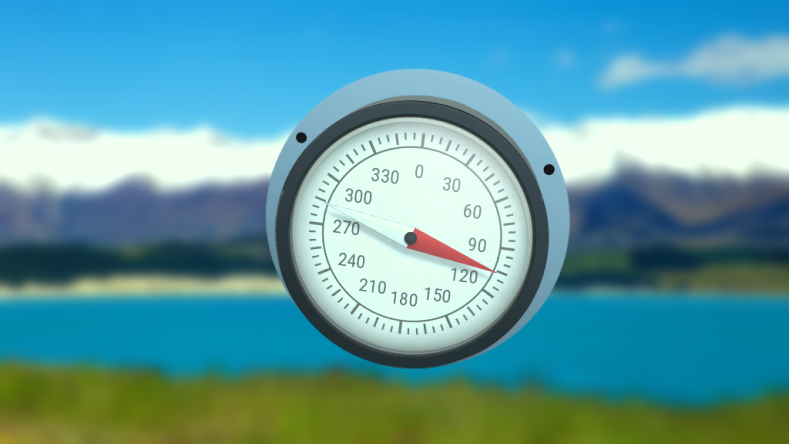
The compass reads 105 °
